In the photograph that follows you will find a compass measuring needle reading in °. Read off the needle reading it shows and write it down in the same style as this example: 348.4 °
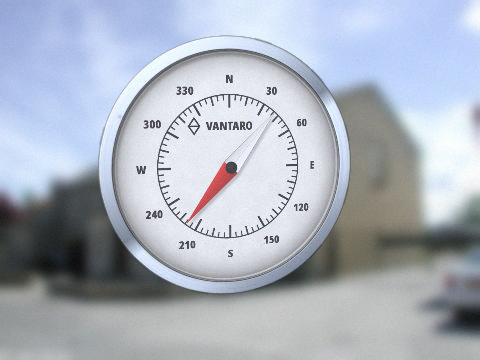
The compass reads 220 °
